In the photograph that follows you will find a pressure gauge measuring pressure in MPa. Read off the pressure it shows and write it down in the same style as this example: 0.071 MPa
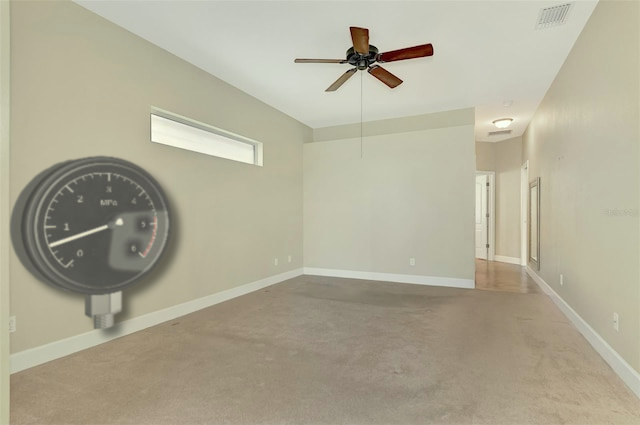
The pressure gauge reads 0.6 MPa
